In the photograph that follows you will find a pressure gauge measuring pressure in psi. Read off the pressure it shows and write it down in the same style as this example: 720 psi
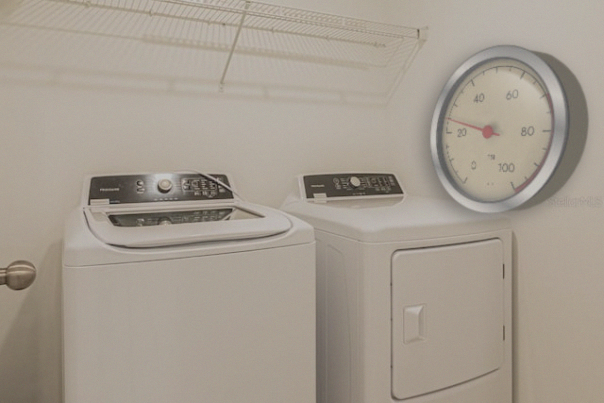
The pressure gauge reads 25 psi
